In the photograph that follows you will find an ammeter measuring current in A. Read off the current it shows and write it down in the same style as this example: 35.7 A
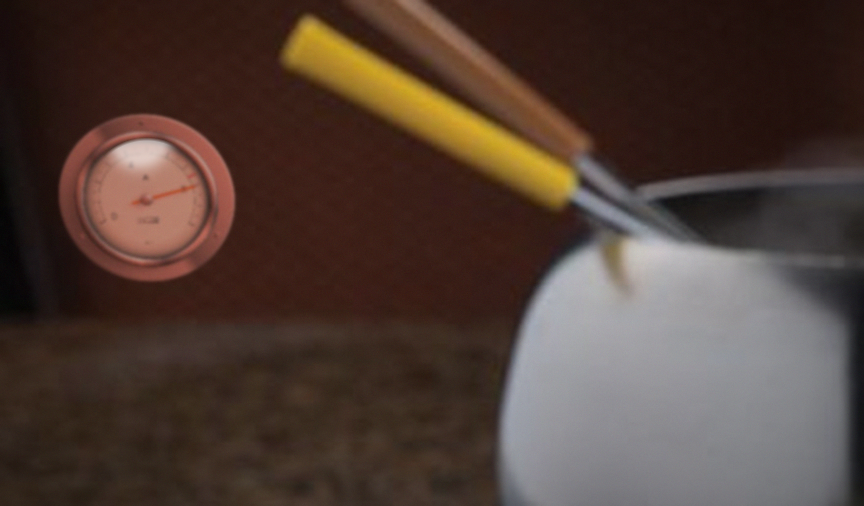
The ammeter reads 8 A
